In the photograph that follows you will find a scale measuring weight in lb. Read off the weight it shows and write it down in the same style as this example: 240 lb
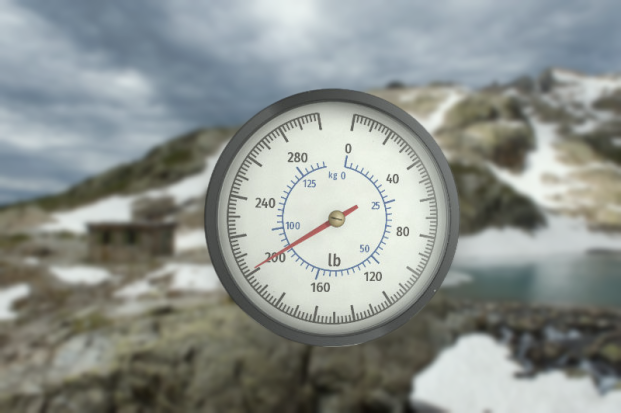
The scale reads 202 lb
